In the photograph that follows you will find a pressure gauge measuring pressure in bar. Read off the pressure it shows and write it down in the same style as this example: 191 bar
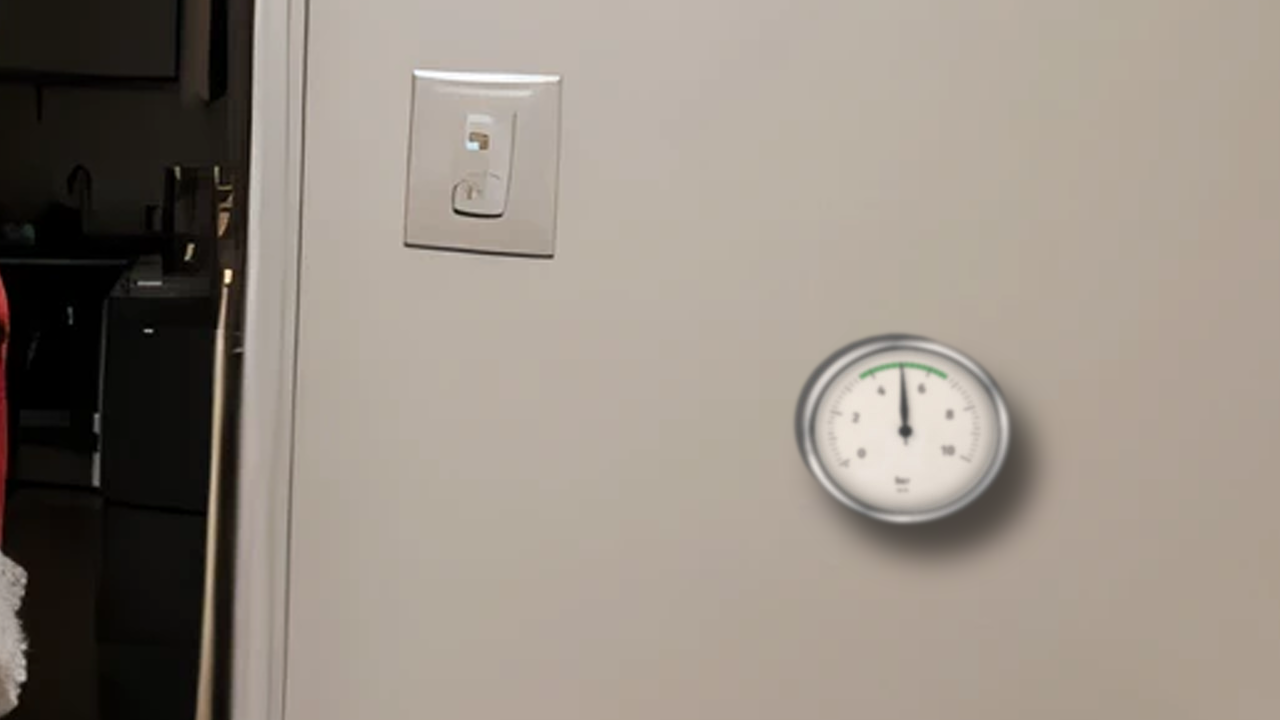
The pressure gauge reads 5 bar
